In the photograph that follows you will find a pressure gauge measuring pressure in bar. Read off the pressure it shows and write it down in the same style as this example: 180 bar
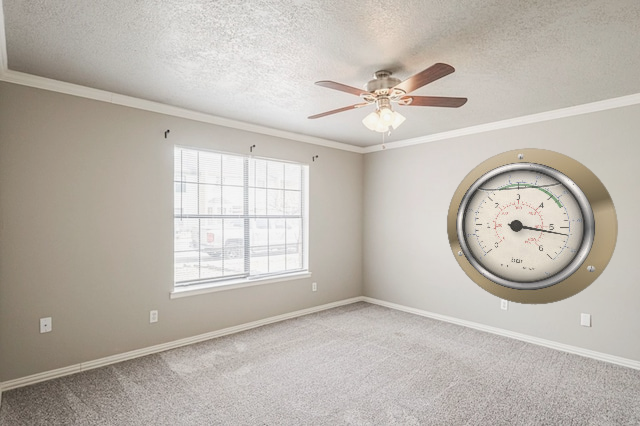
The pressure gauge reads 5.2 bar
